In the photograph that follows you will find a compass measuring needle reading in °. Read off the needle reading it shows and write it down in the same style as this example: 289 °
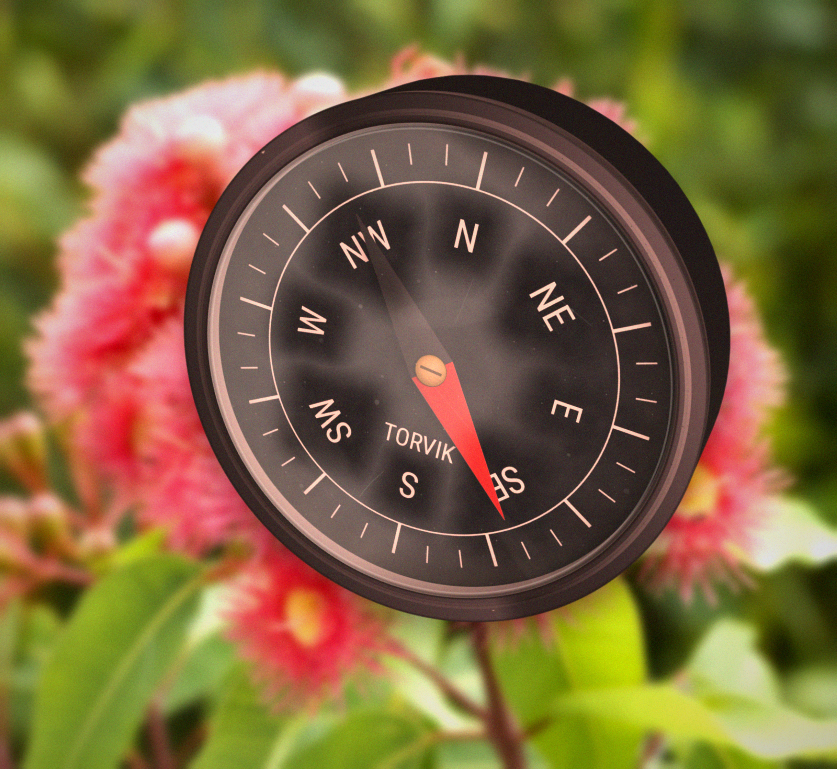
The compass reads 140 °
